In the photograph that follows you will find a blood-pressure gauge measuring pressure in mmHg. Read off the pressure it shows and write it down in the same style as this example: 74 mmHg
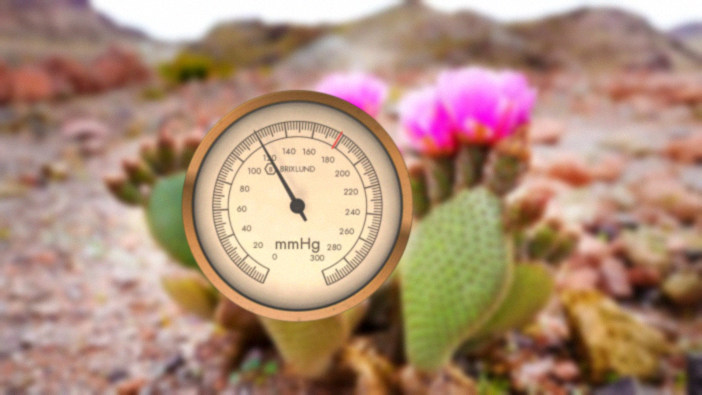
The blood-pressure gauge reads 120 mmHg
